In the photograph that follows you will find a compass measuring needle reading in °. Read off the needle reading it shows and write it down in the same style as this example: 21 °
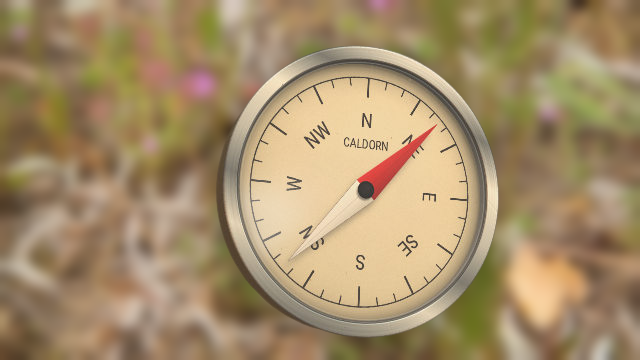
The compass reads 45 °
